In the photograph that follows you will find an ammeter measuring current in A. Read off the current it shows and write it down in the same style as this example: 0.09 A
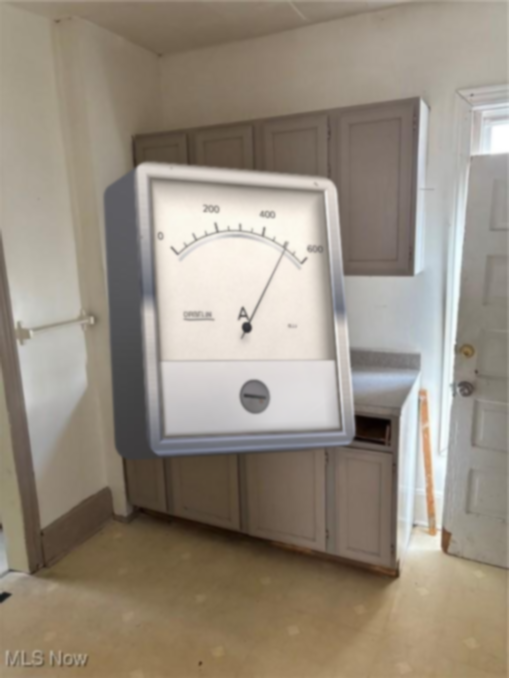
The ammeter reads 500 A
